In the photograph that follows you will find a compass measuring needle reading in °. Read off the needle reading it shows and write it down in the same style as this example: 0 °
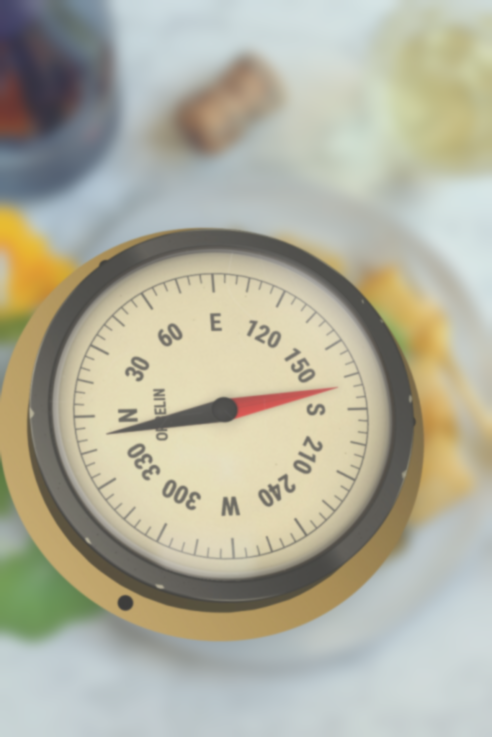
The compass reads 170 °
